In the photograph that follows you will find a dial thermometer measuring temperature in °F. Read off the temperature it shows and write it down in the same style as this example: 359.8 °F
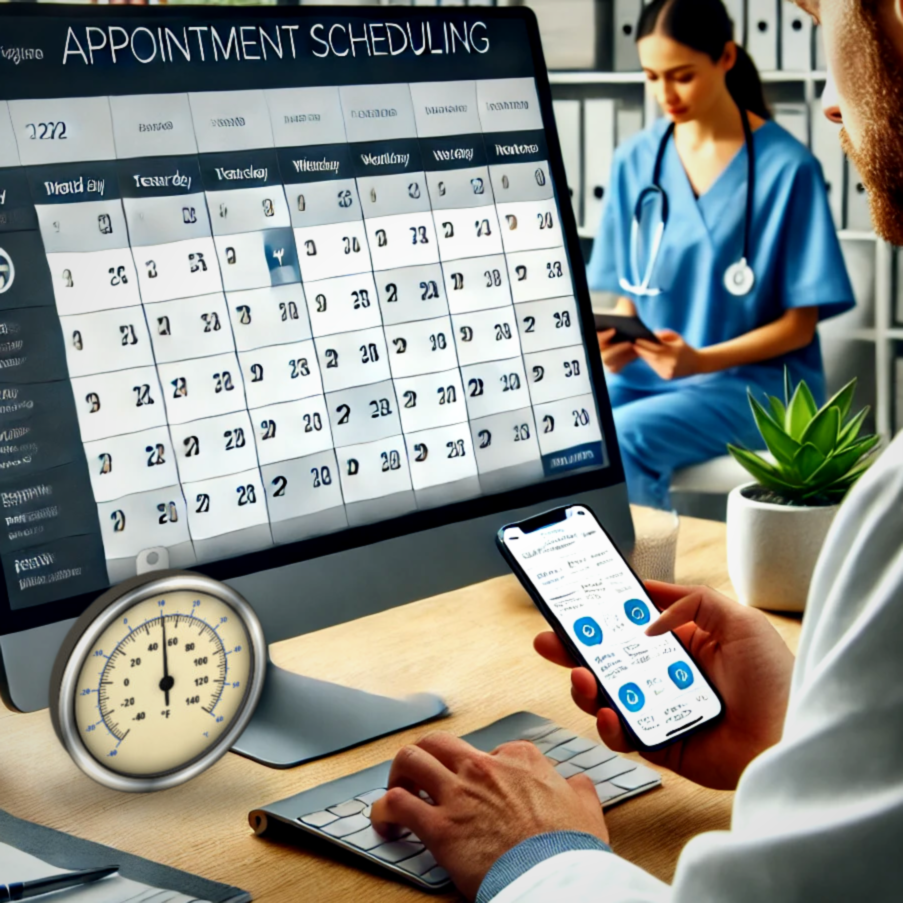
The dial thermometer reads 50 °F
